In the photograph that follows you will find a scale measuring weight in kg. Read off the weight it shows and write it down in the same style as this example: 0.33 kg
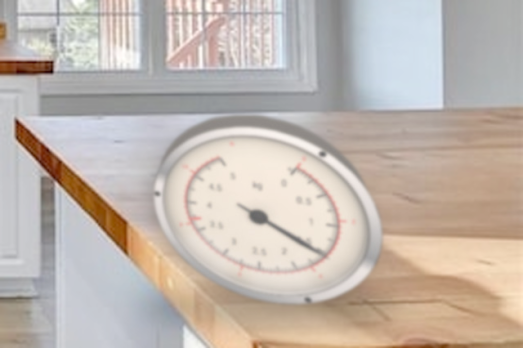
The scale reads 1.5 kg
